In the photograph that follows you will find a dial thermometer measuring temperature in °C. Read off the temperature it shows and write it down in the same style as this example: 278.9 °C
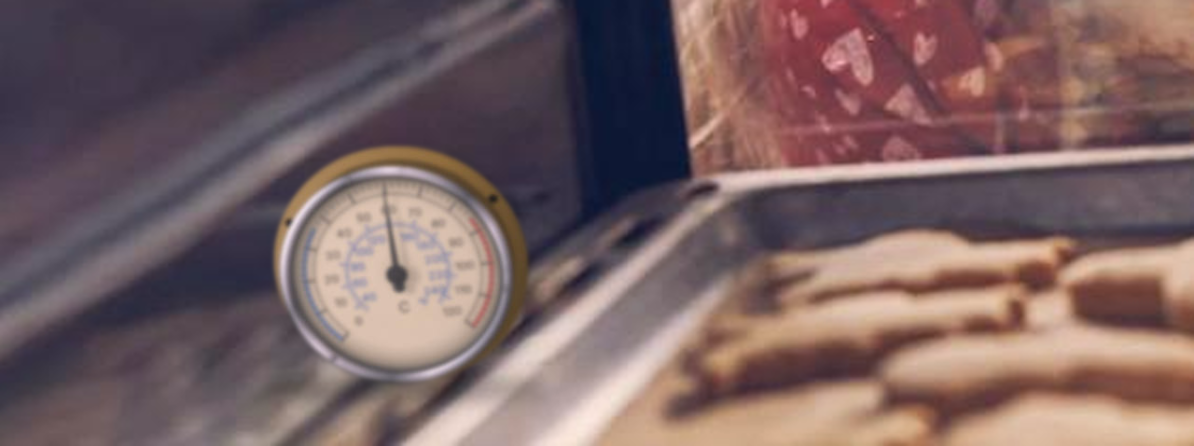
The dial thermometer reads 60 °C
